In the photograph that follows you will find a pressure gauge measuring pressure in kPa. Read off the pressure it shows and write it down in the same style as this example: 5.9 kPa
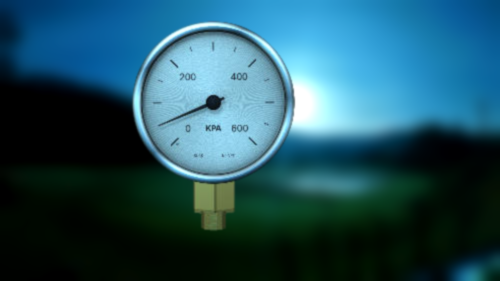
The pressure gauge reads 50 kPa
